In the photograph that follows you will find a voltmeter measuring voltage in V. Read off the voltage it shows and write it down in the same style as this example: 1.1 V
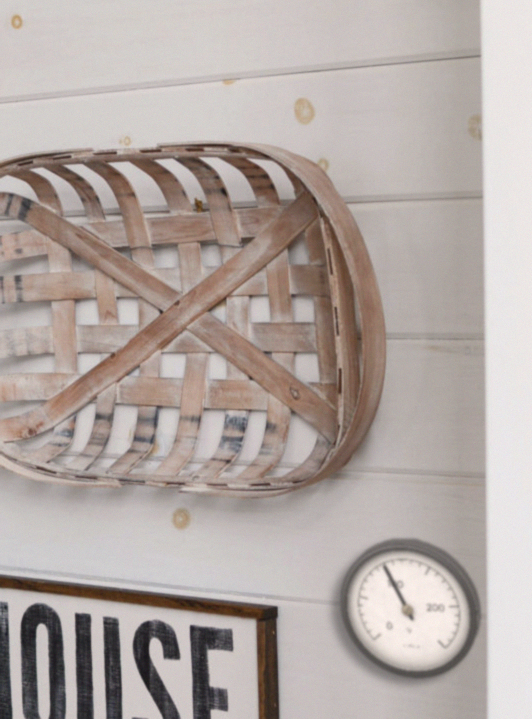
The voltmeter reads 100 V
